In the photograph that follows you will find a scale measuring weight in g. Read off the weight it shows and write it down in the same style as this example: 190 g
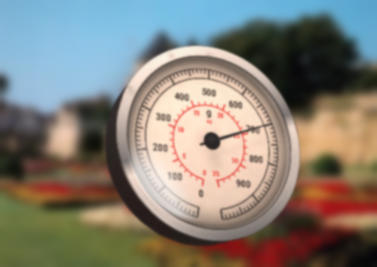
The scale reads 700 g
